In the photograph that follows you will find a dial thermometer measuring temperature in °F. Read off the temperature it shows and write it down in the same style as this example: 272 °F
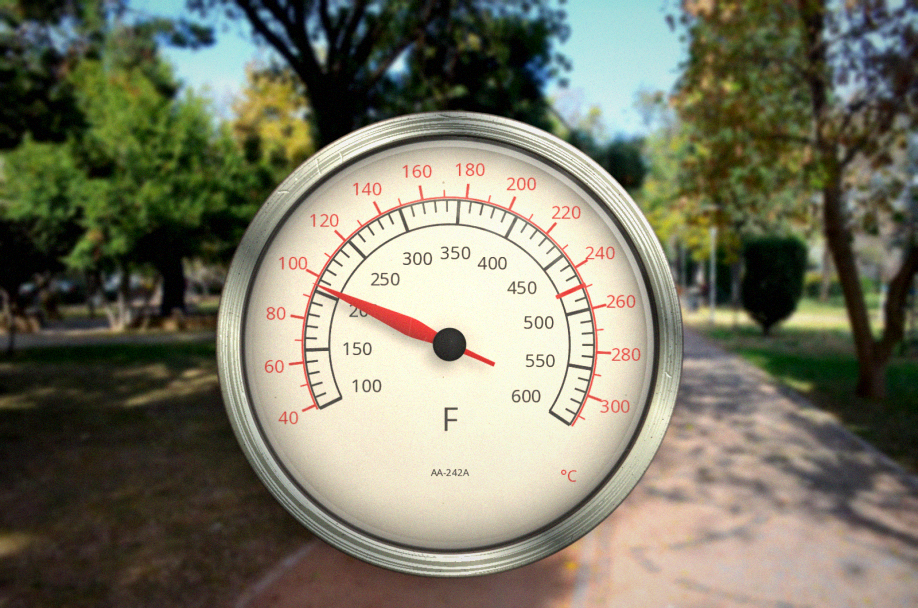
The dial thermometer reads 205 °F
